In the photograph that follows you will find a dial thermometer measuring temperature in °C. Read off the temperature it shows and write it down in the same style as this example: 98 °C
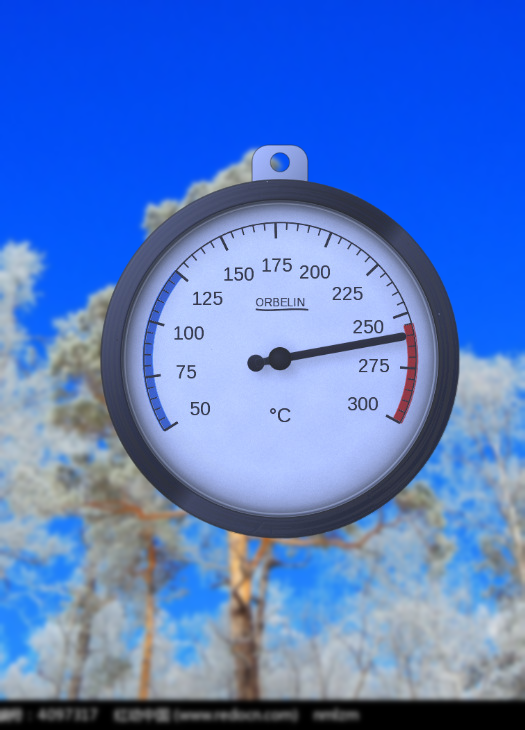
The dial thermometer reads 260 °C
